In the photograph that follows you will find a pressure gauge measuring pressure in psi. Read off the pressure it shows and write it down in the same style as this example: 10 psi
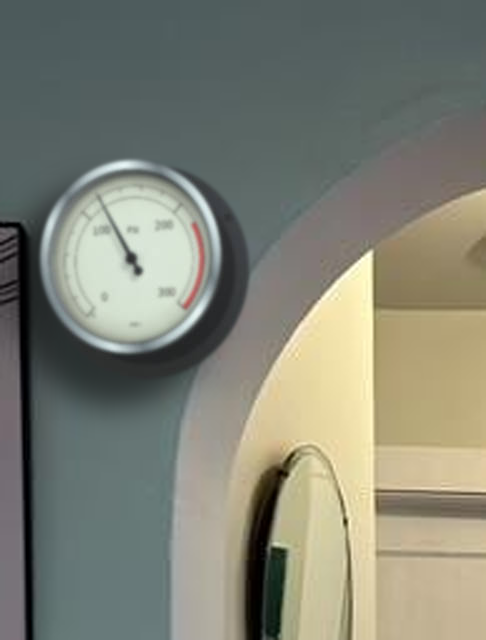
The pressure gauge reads 120 psi
